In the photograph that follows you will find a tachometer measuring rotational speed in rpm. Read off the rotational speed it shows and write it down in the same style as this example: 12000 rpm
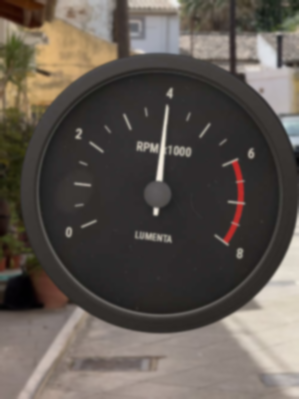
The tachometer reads 4000 rpm
